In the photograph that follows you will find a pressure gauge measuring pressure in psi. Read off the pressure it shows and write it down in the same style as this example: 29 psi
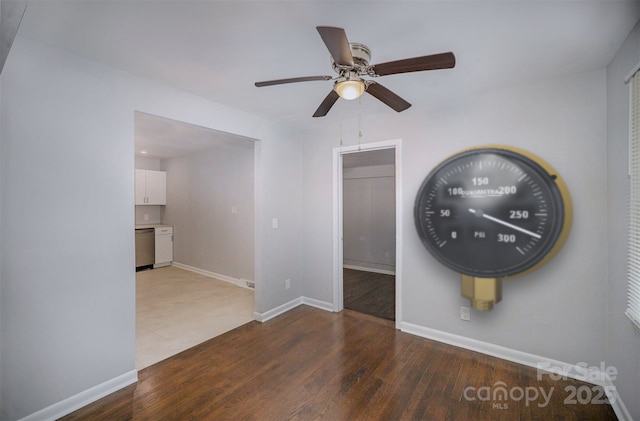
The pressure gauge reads 275 psi
